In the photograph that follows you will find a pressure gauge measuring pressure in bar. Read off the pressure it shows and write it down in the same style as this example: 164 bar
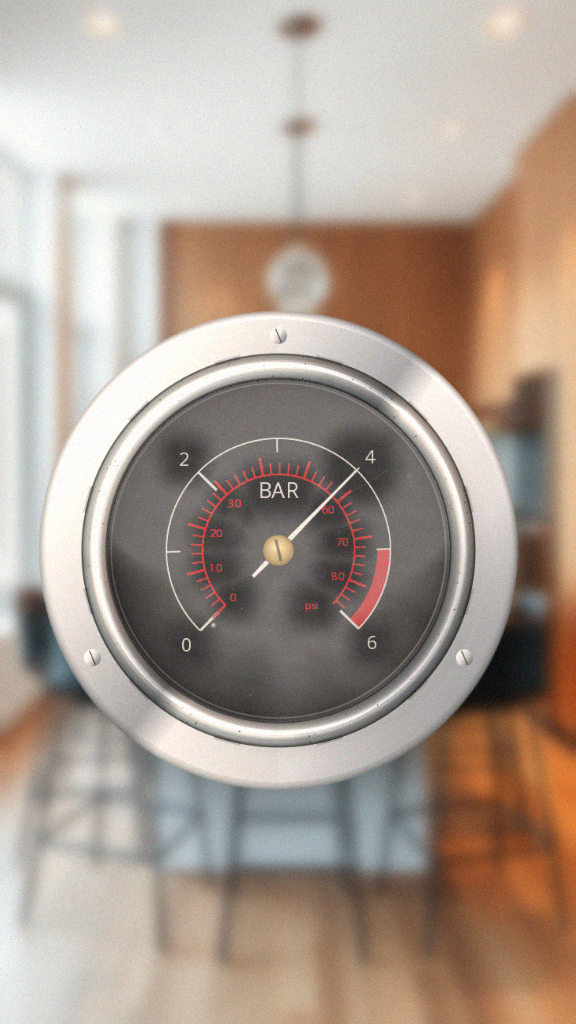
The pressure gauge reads 4 bar
